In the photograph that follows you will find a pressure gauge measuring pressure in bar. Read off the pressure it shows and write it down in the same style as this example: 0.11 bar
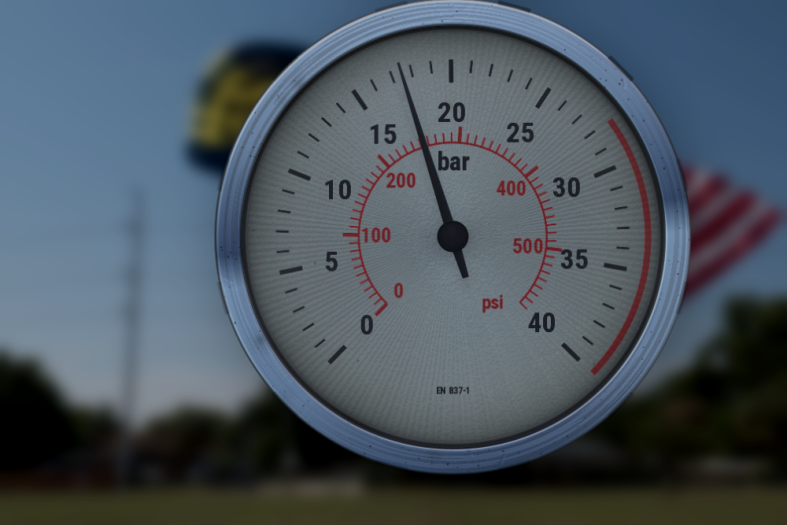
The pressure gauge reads 17.5 bar
